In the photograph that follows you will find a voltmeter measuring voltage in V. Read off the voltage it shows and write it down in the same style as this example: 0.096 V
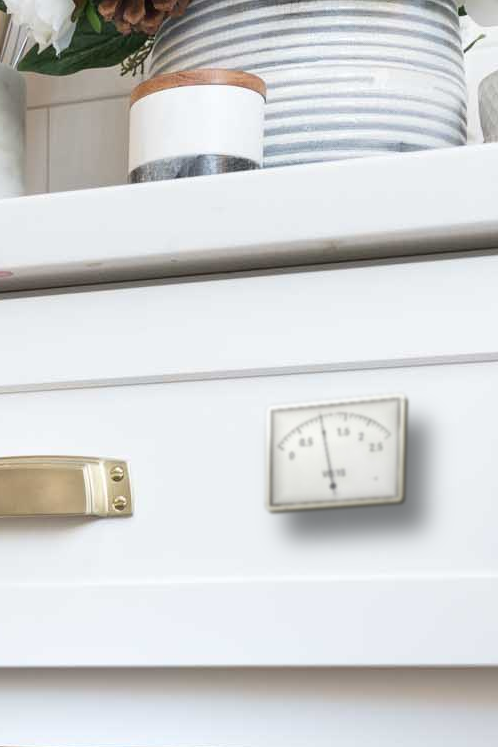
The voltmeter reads 1 V
